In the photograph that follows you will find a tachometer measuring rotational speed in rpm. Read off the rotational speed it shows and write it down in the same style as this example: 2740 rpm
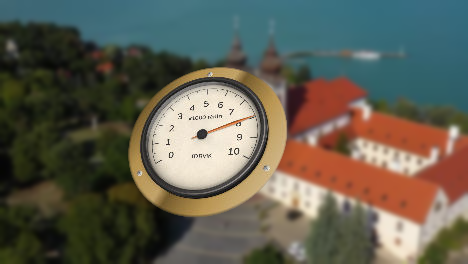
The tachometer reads 8000 rpm
